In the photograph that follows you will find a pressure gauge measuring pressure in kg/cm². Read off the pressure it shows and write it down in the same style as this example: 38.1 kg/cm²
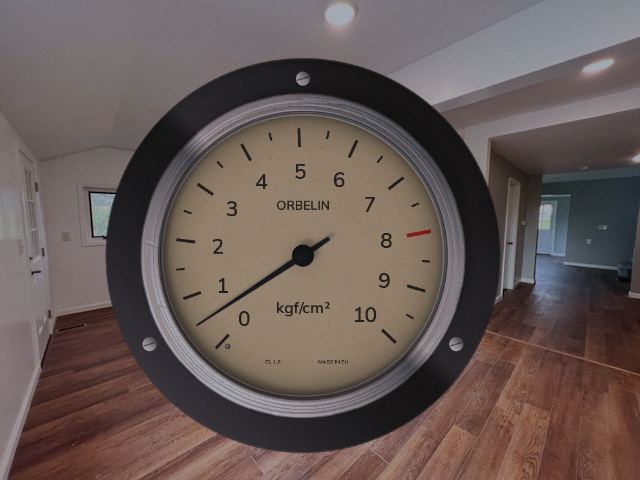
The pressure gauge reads 0.5 kg/cm²
